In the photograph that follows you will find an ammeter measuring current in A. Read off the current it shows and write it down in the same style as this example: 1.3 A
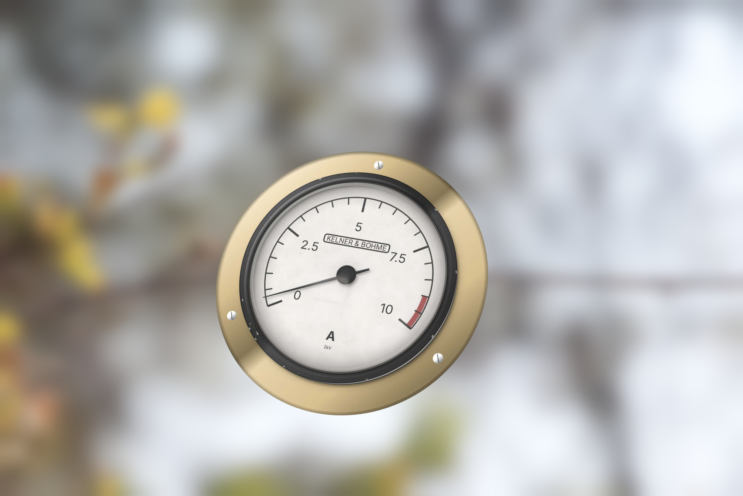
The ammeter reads 0.25 A
